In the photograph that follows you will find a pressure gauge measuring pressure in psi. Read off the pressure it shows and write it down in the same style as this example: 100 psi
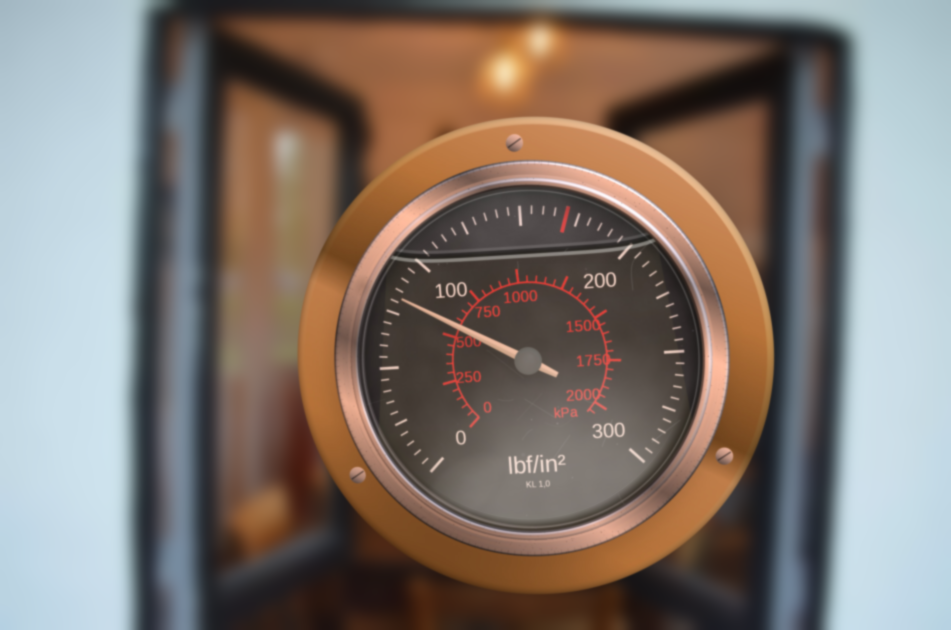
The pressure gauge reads 82.5 psi
